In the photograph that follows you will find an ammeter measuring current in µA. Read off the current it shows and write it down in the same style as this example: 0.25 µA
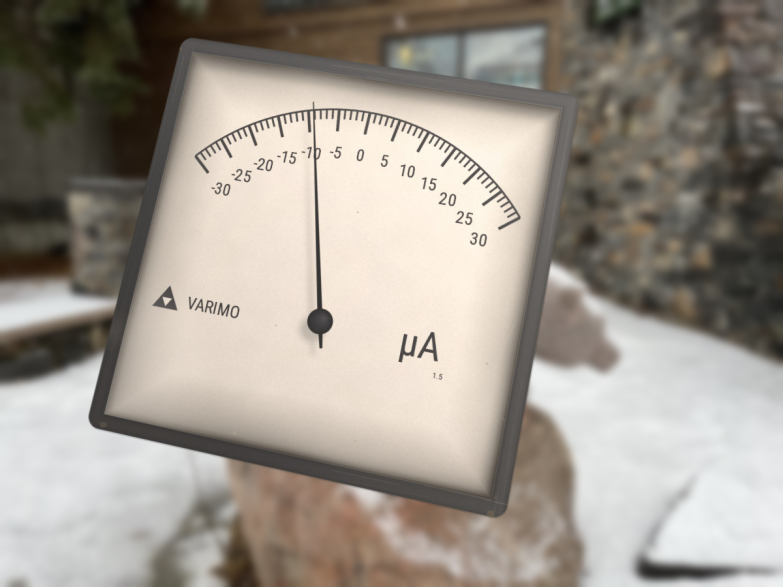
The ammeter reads -9 µA
